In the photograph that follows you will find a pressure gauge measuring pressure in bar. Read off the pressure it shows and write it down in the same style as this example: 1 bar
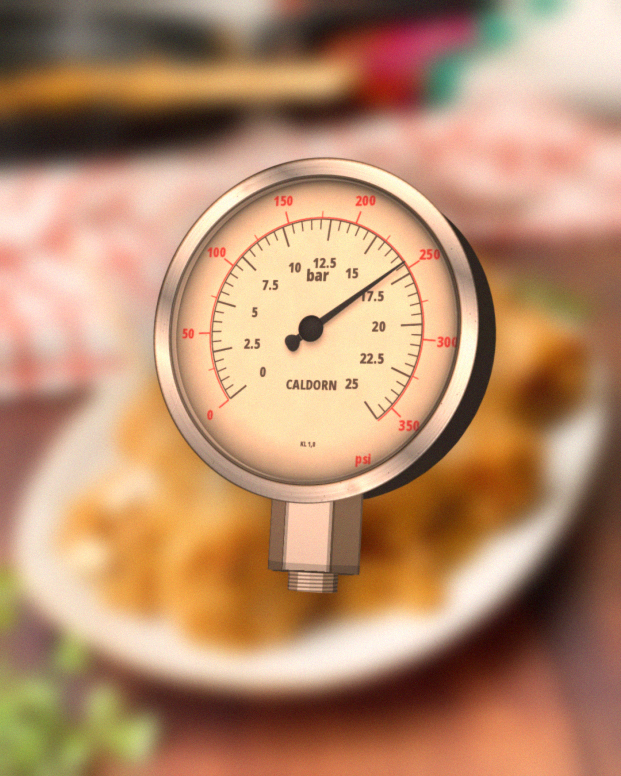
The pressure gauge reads 17 bar
